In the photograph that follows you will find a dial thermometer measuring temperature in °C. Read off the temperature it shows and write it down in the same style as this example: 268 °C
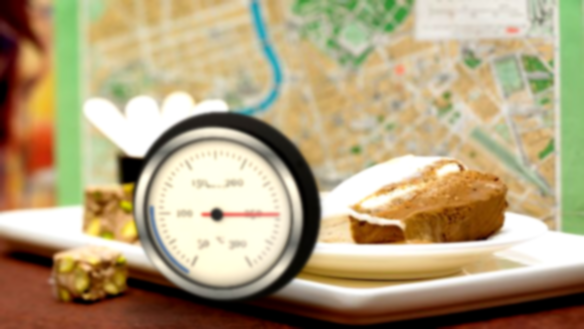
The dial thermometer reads 250 °C
